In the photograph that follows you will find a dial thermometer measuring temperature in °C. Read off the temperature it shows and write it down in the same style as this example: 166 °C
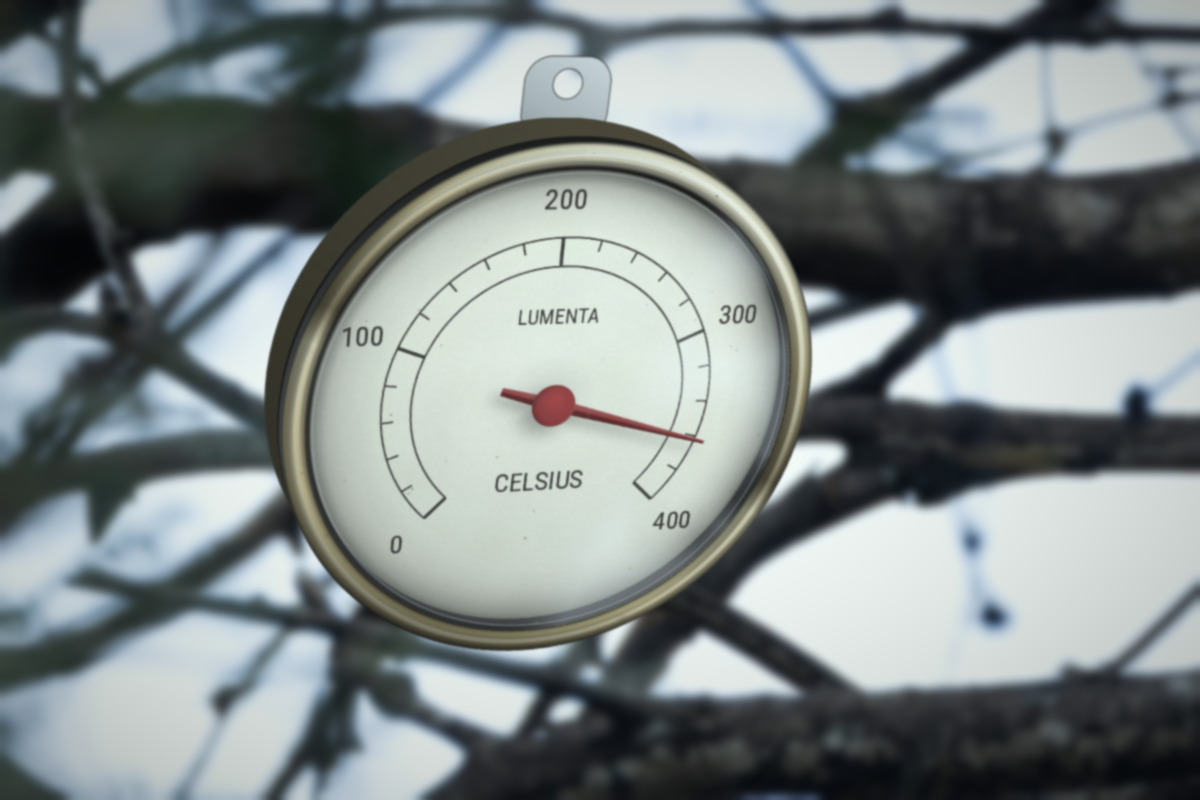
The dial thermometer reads 360 °C
